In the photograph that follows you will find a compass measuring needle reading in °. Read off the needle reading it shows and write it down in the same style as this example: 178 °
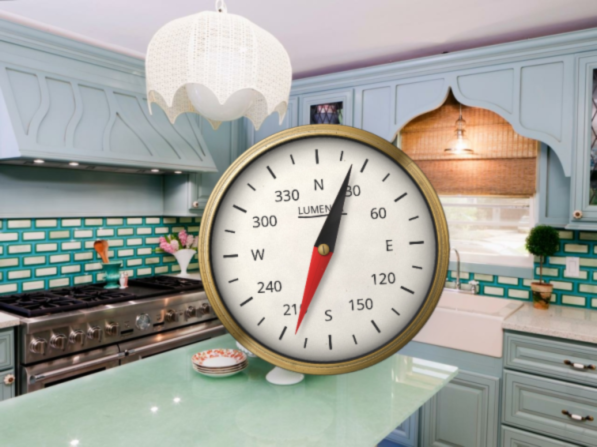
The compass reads 202.5 °
